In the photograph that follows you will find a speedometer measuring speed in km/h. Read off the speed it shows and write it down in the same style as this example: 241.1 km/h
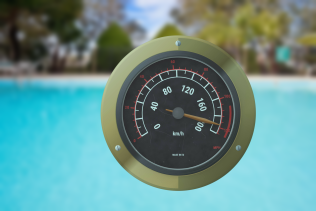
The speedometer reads 190 km/h
